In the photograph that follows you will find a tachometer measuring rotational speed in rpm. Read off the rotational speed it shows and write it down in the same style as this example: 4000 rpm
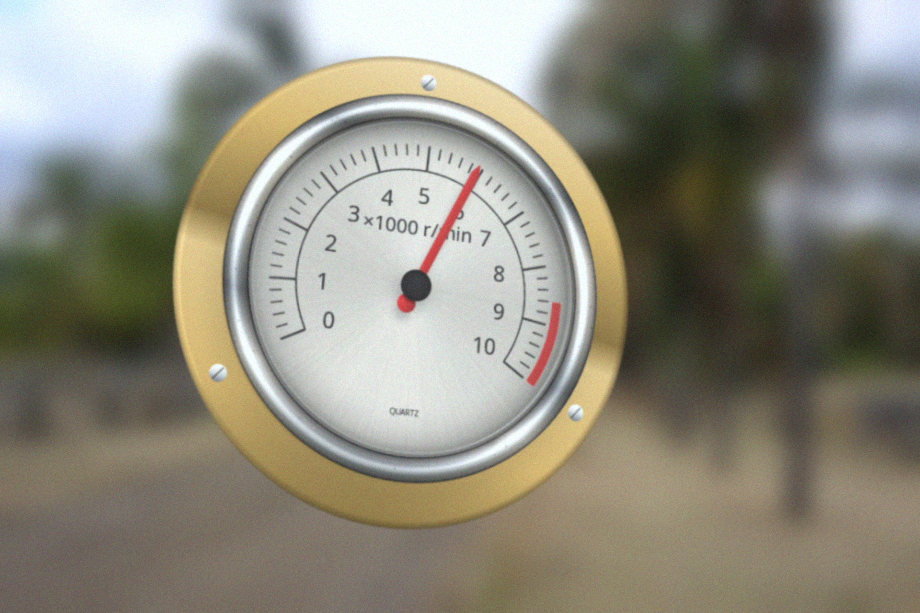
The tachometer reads 5900 rpm
